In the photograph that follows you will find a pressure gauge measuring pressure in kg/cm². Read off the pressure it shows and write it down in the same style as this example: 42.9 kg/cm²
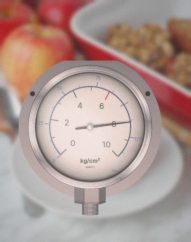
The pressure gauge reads 8 kg/cm²
